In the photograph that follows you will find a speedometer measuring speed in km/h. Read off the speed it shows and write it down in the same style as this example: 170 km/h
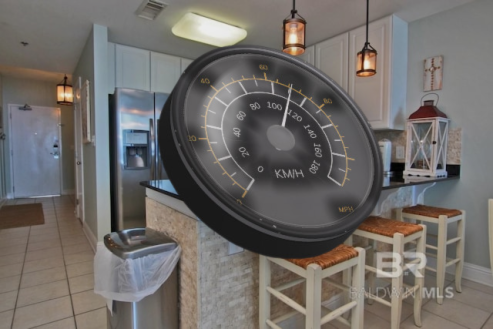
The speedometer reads 110 km/h
